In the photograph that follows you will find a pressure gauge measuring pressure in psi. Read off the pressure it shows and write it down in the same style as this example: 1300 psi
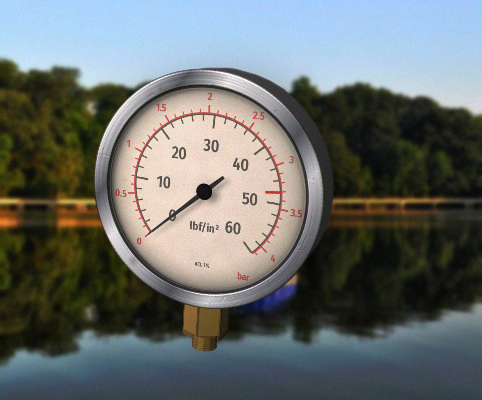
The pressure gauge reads 0 psi
